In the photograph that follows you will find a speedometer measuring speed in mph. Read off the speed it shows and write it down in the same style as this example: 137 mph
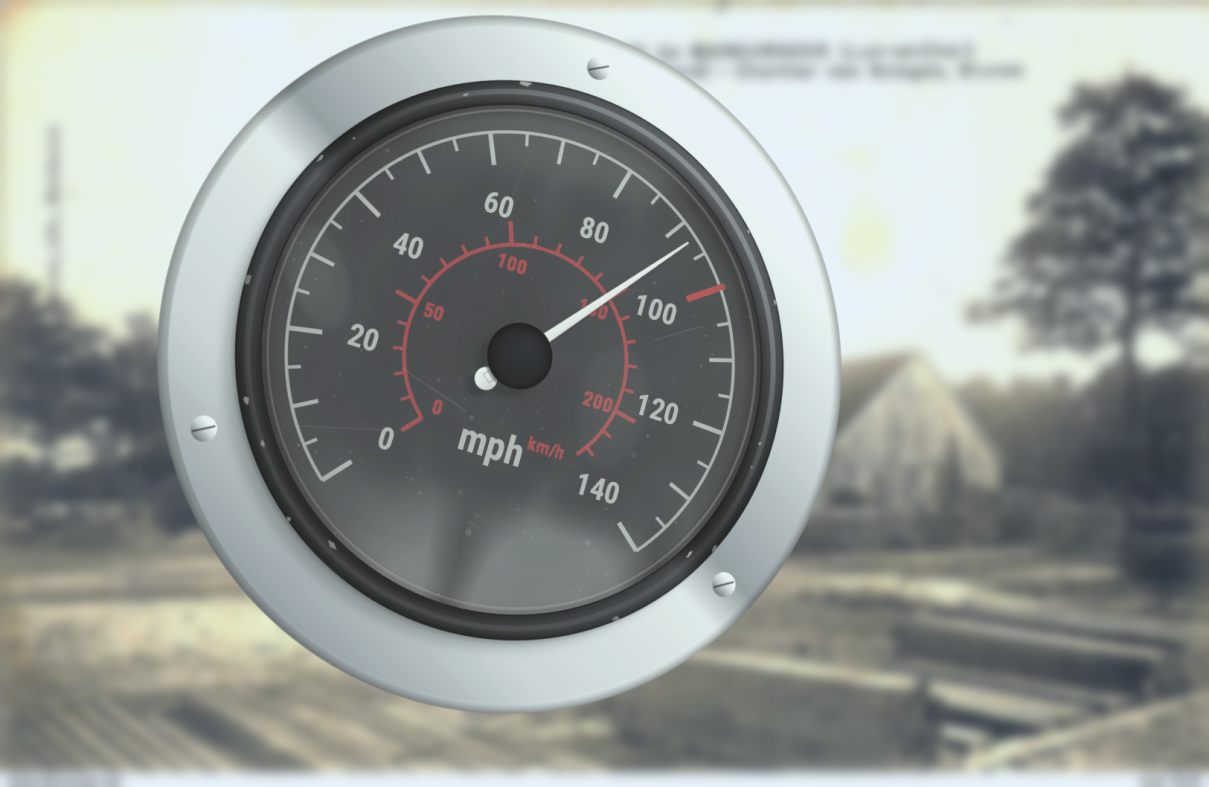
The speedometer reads 92.5 mph
